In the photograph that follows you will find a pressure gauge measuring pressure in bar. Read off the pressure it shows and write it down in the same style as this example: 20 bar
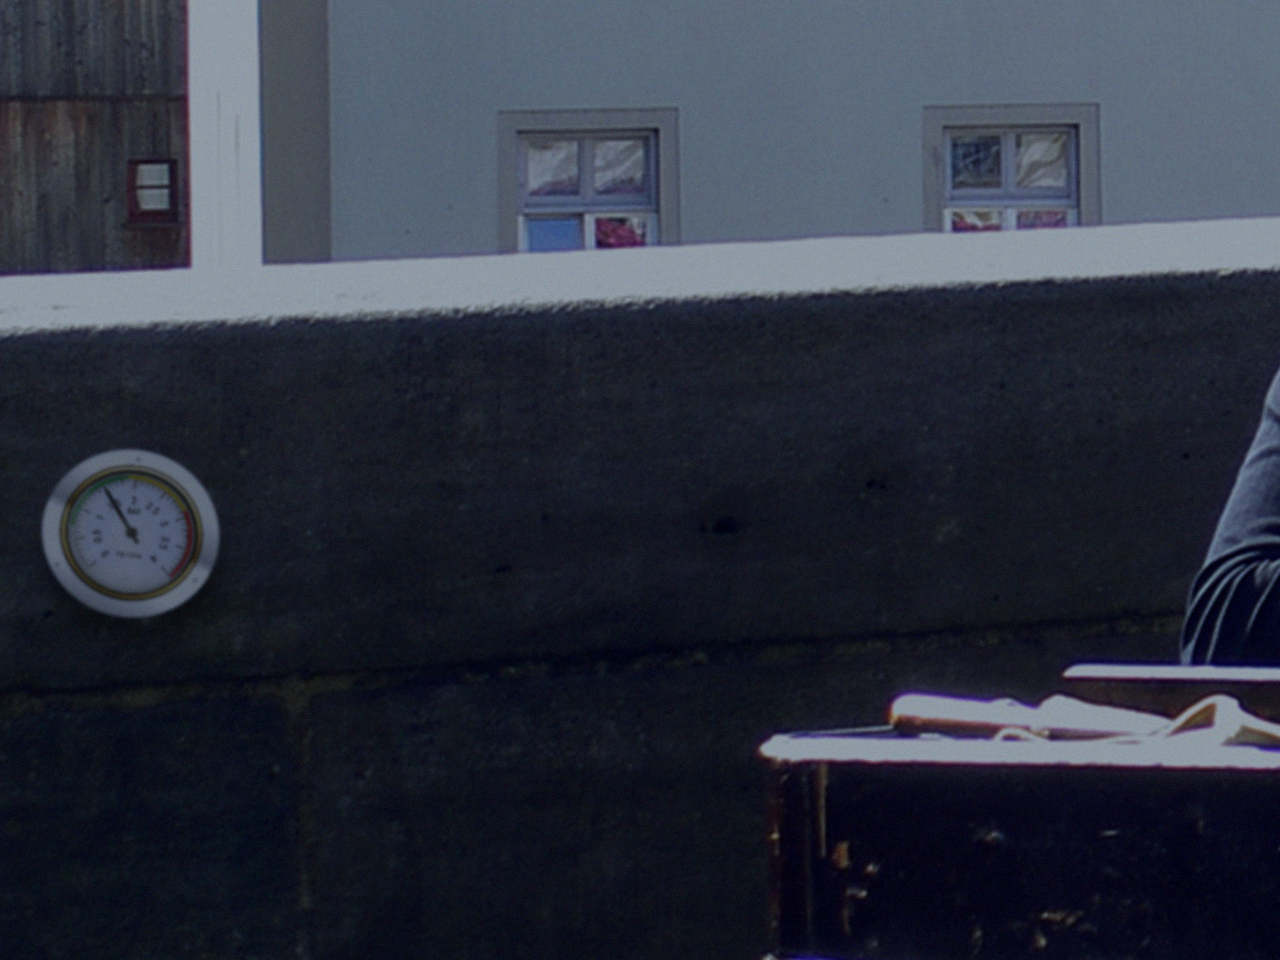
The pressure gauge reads 1.5 bar
